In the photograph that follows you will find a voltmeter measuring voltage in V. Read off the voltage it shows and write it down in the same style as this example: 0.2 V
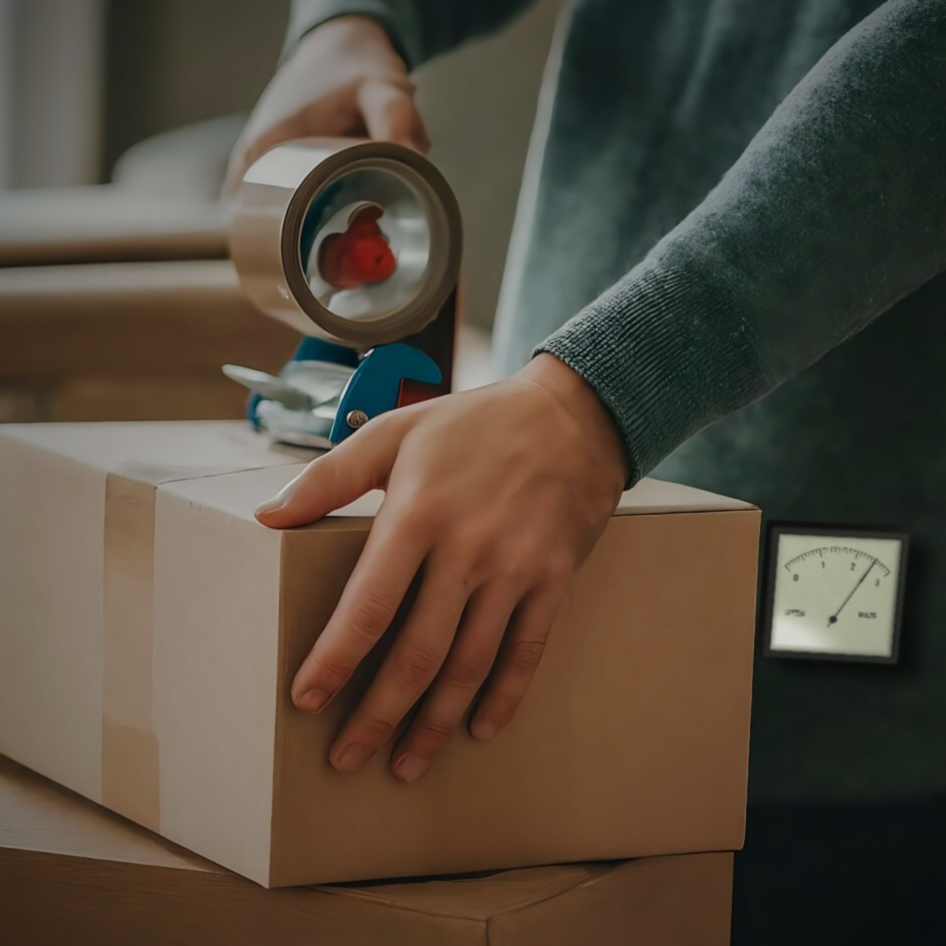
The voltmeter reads 2.5 V
